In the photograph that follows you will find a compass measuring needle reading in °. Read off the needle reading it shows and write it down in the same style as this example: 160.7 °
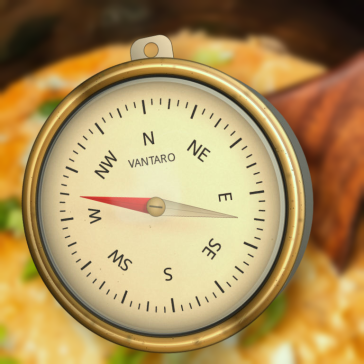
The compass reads 285 °
